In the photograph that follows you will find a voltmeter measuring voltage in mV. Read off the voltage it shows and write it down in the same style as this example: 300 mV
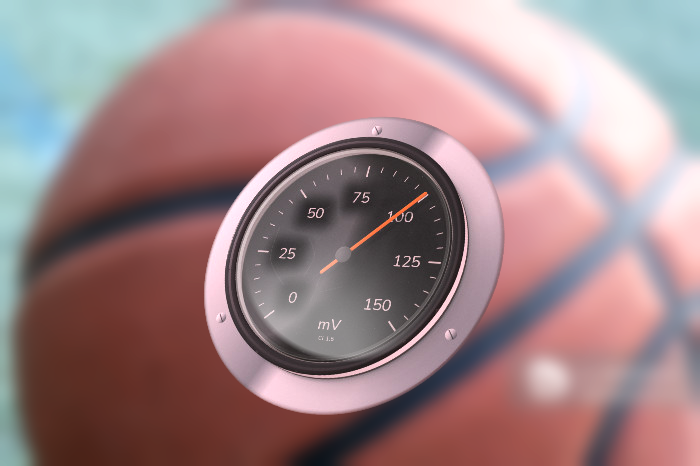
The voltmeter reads 100 mV
